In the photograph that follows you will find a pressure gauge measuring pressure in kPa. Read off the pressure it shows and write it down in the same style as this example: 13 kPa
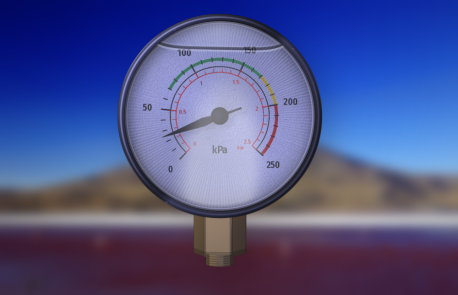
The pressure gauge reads 25 kPa
